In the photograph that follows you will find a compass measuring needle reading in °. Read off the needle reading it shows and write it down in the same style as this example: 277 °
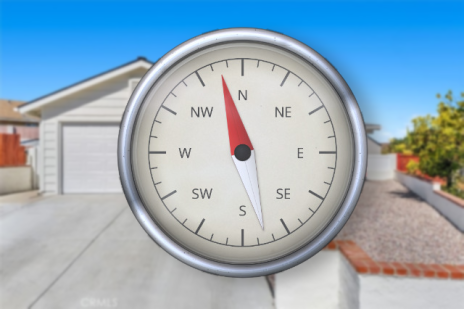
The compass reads 345 °
